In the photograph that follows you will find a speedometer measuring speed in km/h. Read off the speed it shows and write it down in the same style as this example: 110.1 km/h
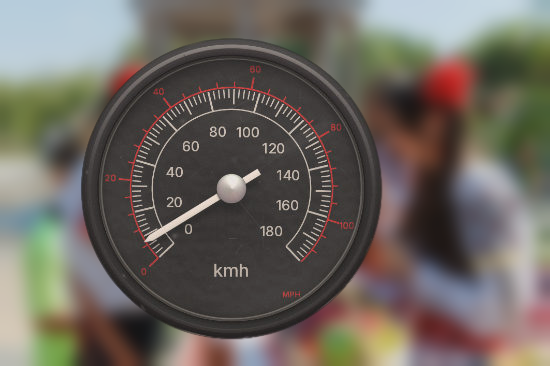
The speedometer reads 8 km/h
